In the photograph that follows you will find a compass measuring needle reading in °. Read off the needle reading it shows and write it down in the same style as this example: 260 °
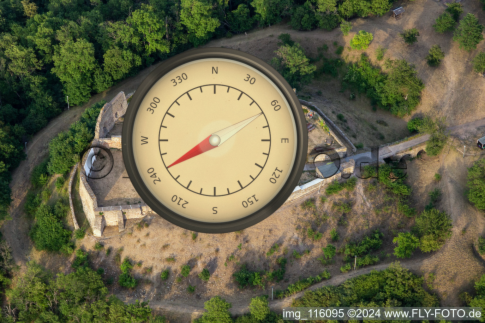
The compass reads 240 °
